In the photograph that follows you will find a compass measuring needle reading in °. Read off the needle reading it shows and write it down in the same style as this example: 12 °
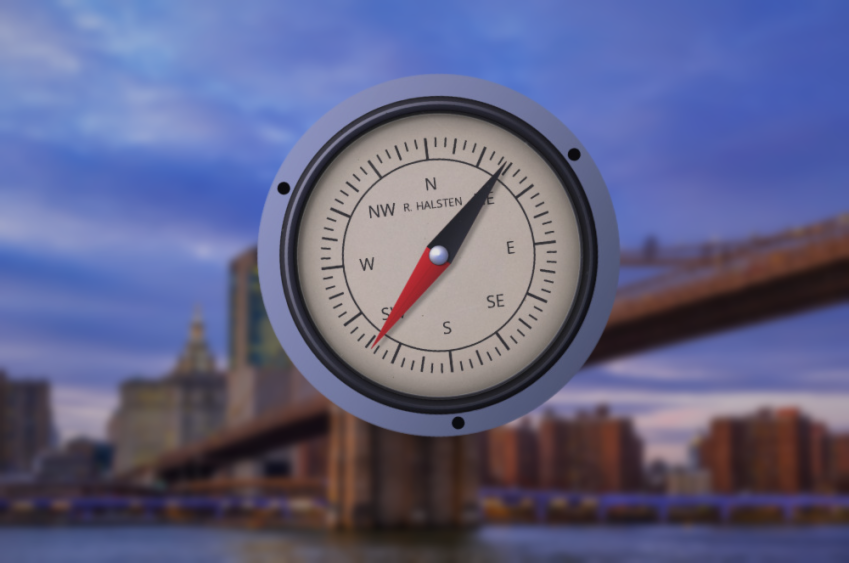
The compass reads 222.5 °
